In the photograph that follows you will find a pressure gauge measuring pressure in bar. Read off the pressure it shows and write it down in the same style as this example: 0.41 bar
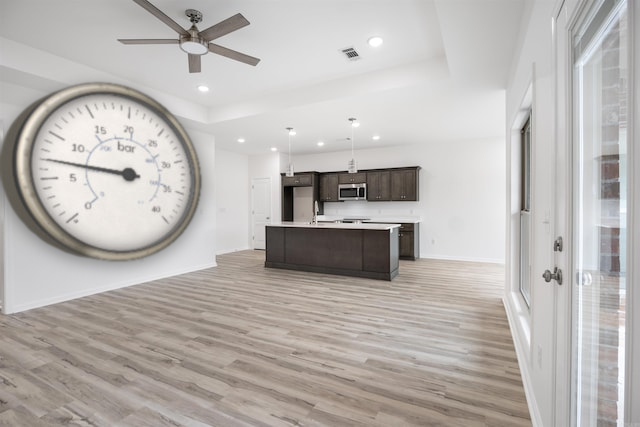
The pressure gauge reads 7 bar
